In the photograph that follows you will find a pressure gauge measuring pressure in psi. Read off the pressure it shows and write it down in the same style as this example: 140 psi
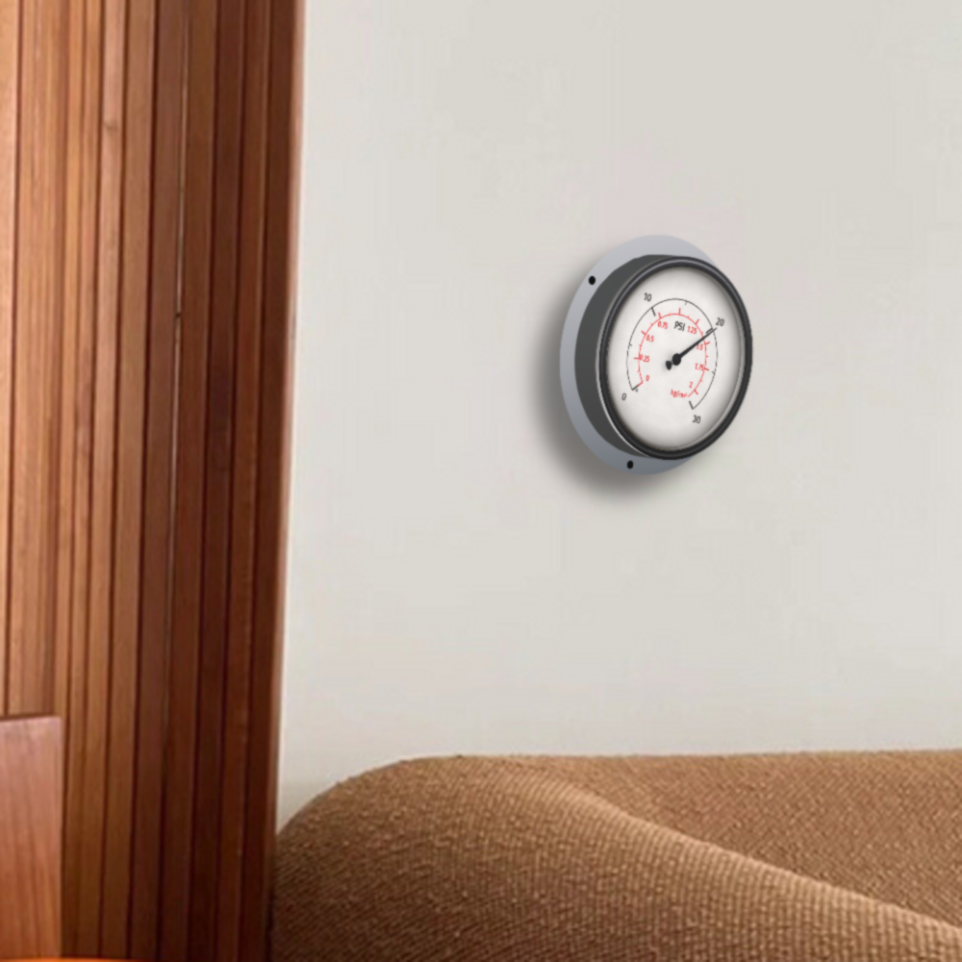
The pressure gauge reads 20 psi
